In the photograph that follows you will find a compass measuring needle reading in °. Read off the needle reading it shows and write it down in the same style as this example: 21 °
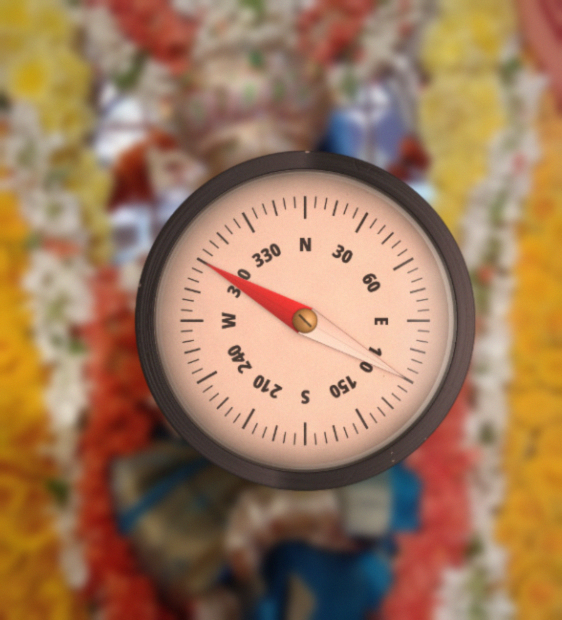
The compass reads 300 °
